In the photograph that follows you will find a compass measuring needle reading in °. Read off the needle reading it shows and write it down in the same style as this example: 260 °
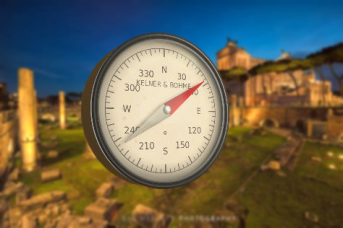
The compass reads 55 °
